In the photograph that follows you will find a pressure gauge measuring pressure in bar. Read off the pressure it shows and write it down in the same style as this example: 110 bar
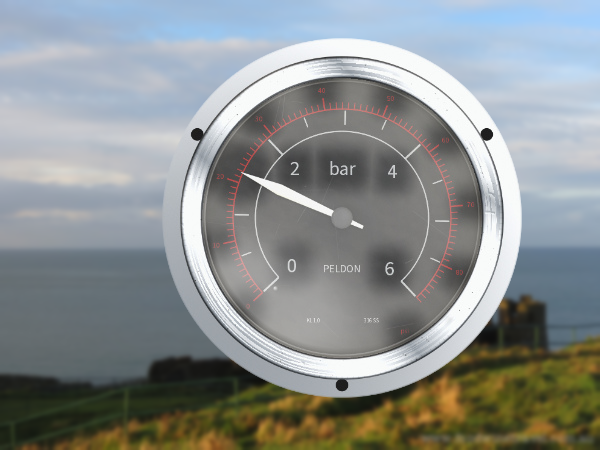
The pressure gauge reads 1.5 bar
